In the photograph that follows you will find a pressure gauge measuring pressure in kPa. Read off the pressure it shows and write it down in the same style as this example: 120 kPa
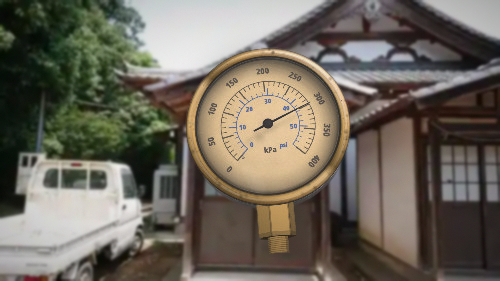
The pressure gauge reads 300 kPa
